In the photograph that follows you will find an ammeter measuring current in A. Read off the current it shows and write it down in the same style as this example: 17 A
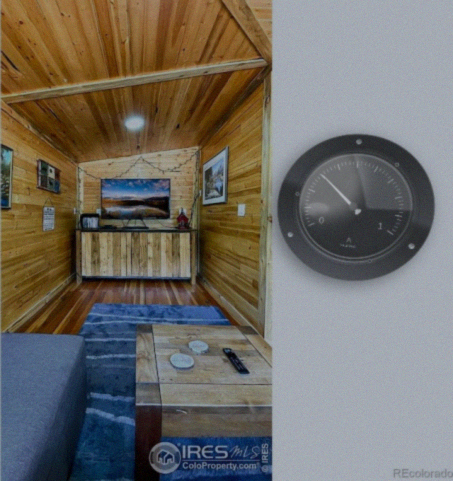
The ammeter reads 0.3 A
